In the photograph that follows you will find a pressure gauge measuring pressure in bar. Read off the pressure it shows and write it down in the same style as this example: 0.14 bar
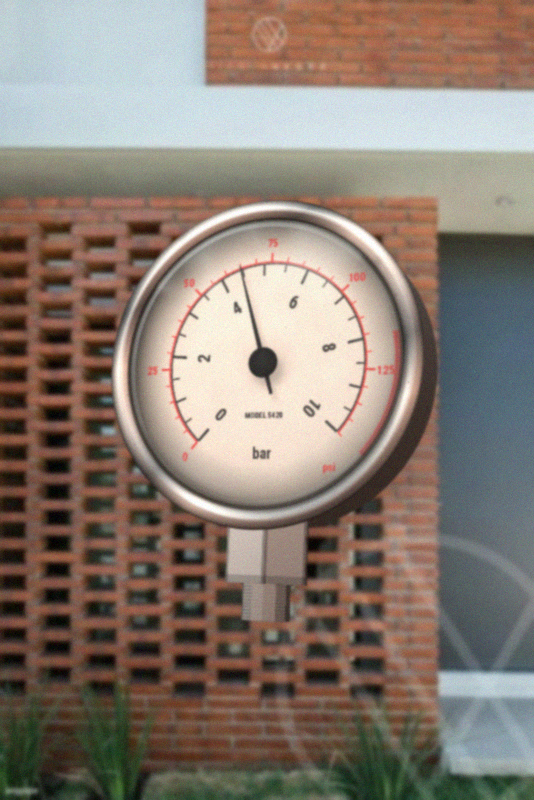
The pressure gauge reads 4.5 bar
